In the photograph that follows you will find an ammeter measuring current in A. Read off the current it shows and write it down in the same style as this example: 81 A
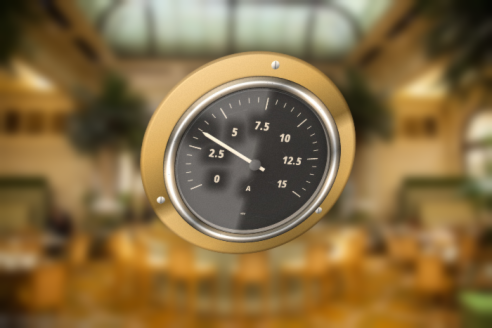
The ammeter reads 3.5 A
